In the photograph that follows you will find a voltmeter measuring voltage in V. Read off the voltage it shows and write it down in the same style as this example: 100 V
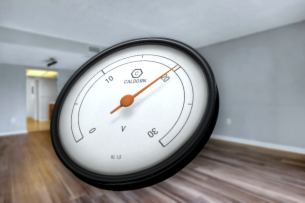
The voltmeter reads 20 V
